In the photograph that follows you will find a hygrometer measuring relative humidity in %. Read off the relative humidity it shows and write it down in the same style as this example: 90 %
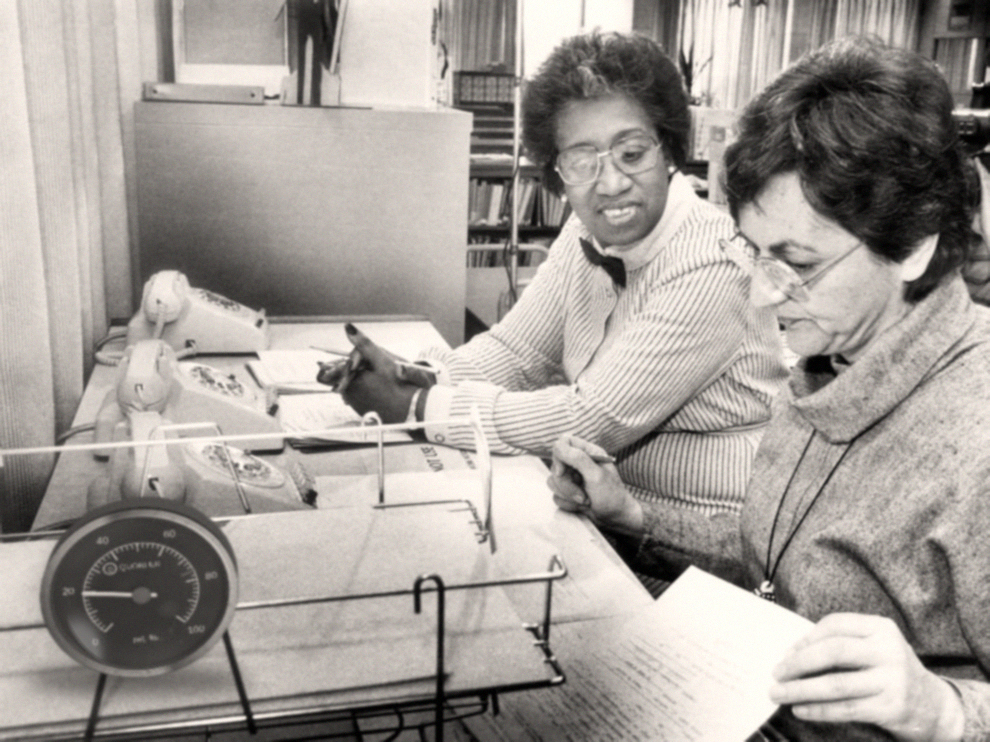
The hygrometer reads 20 %
